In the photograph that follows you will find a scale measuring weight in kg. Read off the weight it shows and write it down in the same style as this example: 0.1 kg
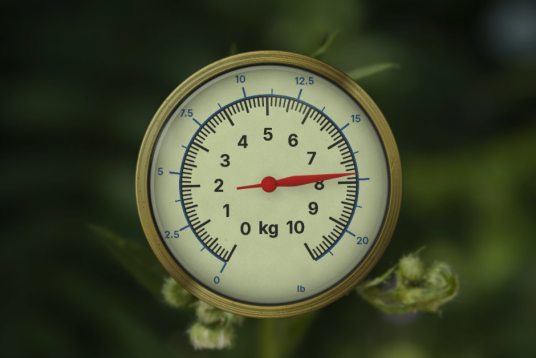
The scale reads 7.8 kg
